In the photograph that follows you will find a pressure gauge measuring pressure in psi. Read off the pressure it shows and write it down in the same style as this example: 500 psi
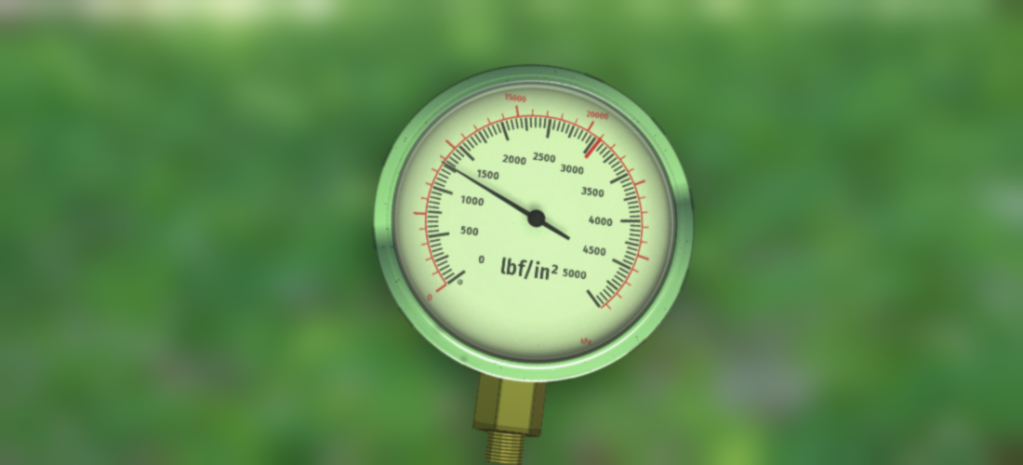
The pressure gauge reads 1250 psi
